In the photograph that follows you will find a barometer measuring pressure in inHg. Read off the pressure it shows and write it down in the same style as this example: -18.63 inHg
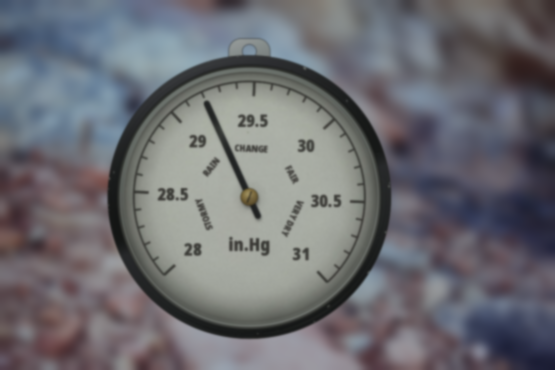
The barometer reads 29.2 inHg
